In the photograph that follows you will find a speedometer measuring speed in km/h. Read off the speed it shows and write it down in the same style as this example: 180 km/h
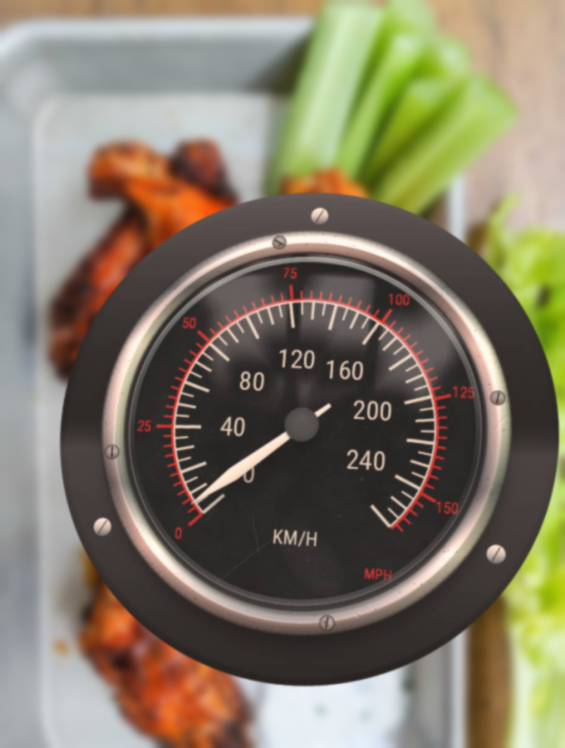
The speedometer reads 5 km/h
